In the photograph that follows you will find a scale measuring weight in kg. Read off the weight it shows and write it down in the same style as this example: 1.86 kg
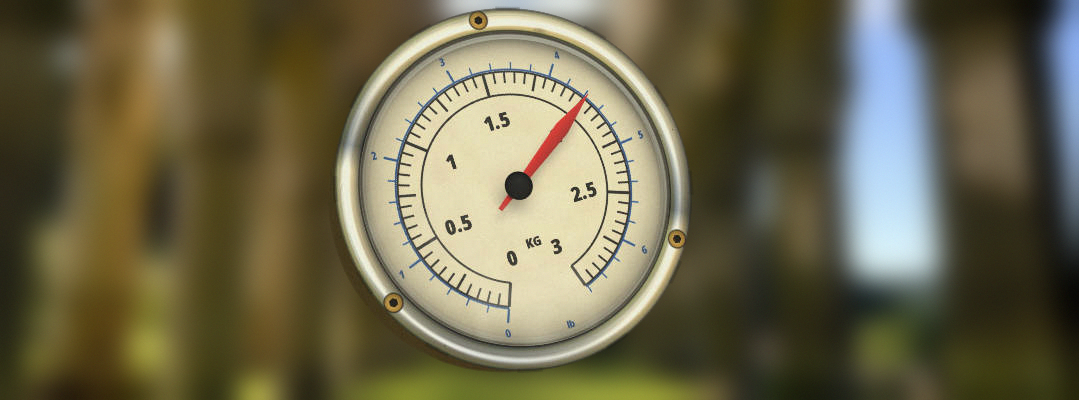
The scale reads 2 kg
